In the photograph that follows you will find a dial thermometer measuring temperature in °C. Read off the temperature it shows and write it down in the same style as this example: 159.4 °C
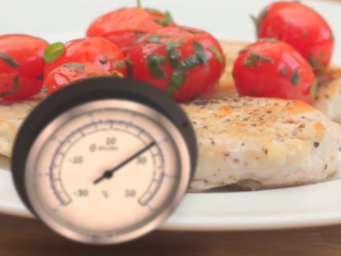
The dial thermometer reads 25 °C
